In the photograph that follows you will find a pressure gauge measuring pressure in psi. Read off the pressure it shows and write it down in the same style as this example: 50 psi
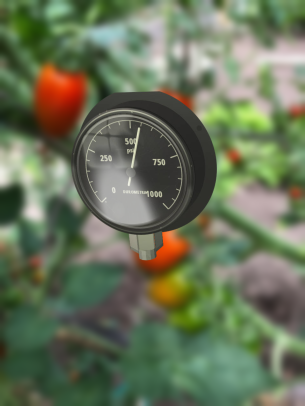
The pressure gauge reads 550 psi
